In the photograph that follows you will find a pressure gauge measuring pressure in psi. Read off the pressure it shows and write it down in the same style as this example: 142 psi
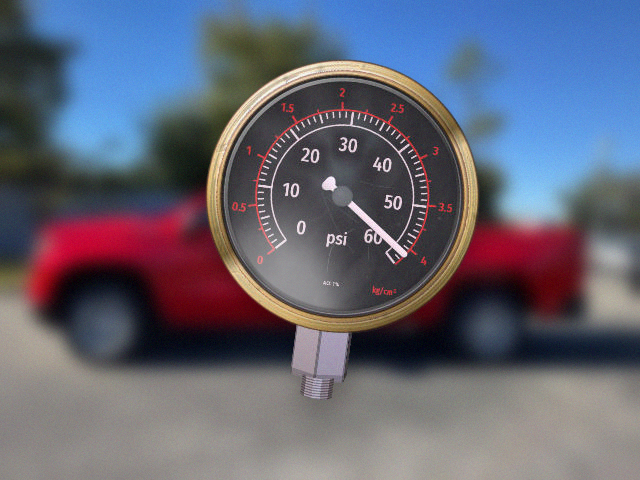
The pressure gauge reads 58 psi
